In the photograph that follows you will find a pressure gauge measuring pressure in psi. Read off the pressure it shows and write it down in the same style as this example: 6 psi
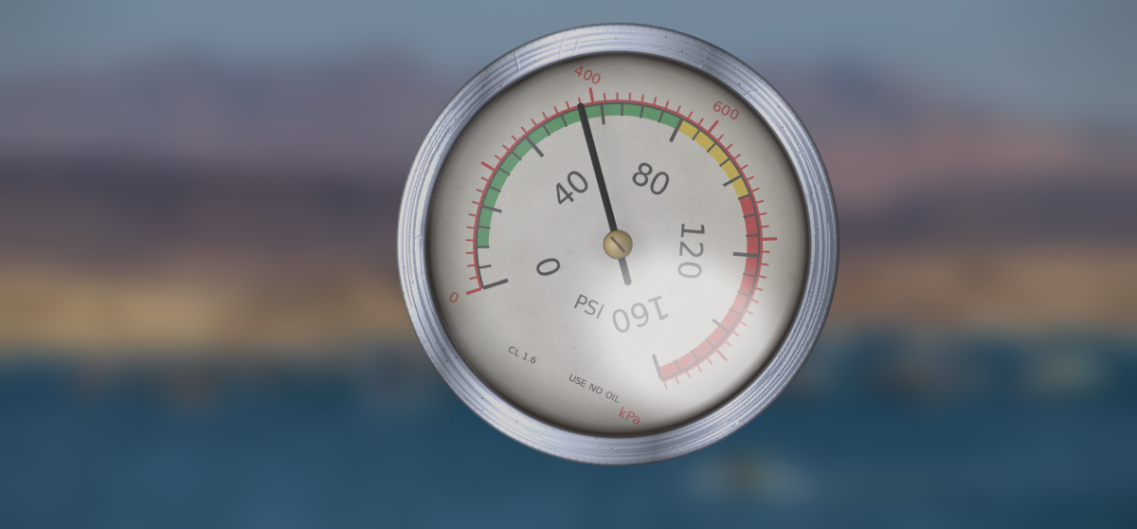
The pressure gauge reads 55 psi
